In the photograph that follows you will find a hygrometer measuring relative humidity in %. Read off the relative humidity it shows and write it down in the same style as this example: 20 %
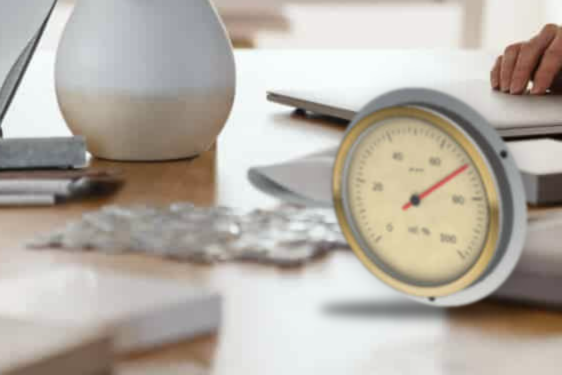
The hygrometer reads 70 %
